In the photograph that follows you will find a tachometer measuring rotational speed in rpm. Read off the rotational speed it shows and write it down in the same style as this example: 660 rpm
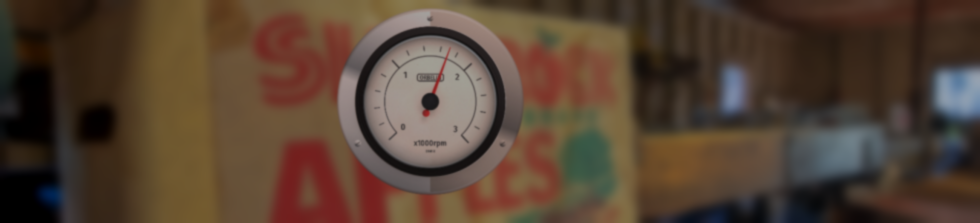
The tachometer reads 1700 rpm
